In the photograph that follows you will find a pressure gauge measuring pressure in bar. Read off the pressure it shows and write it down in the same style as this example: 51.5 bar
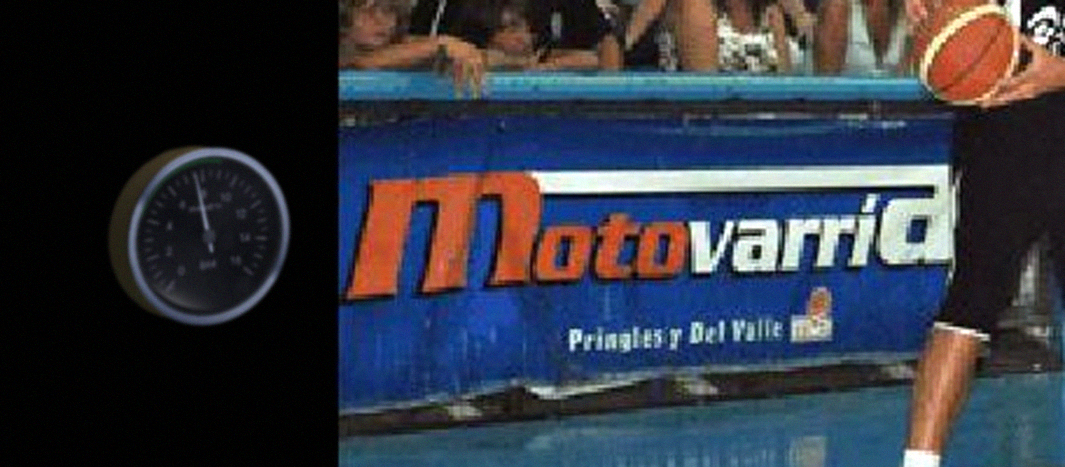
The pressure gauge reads 7.5 bar
